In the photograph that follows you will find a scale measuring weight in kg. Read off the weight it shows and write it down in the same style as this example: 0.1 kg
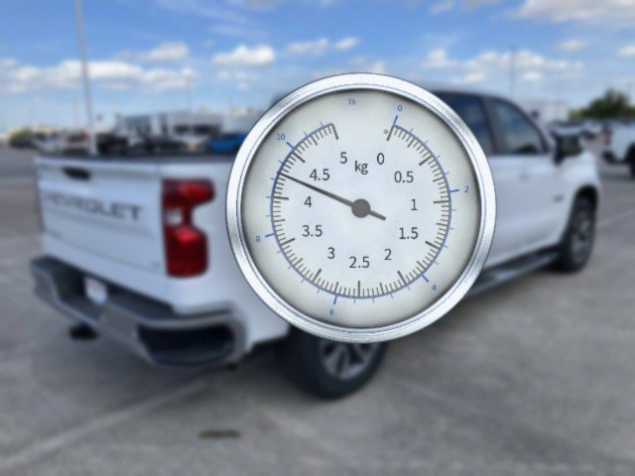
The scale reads 4.25 kg
